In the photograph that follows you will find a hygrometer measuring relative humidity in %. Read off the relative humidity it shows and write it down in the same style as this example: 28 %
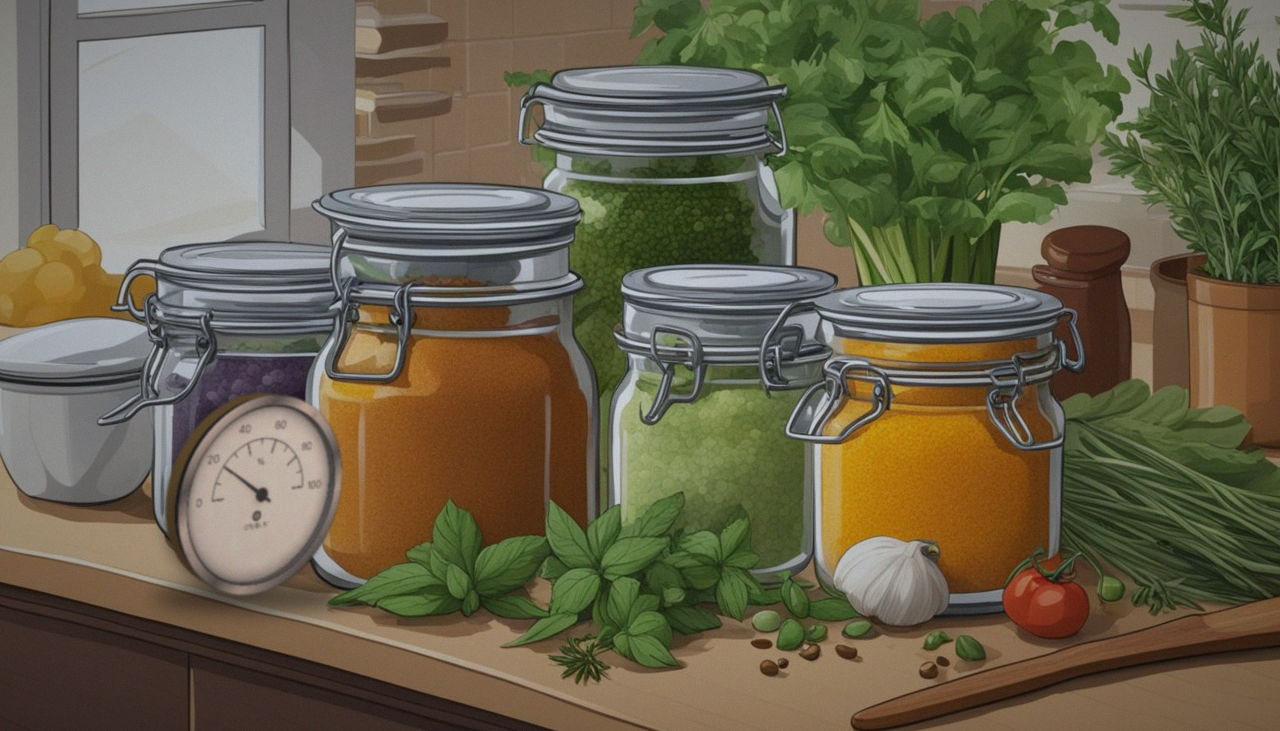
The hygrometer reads 20 %
